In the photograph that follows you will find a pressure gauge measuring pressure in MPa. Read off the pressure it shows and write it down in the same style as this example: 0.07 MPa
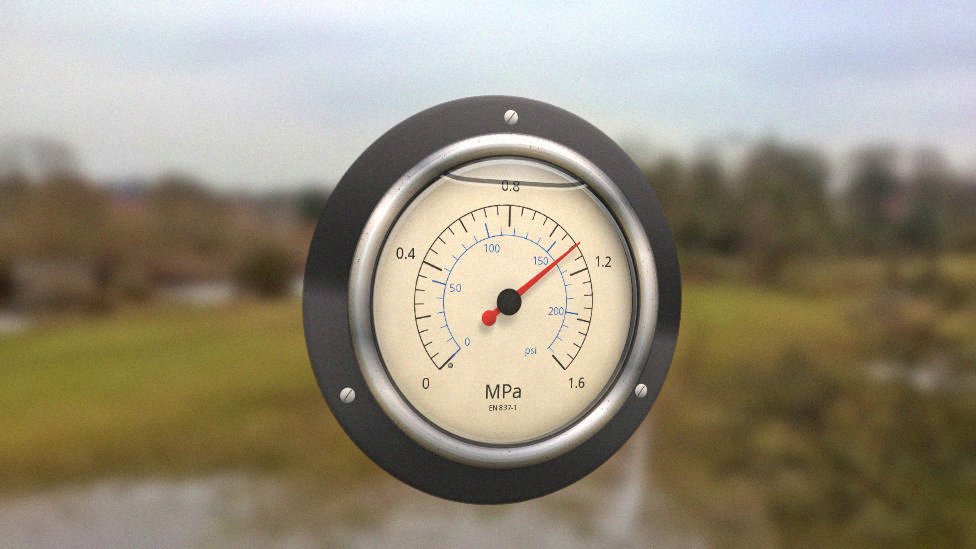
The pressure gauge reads 1.1 MPa
